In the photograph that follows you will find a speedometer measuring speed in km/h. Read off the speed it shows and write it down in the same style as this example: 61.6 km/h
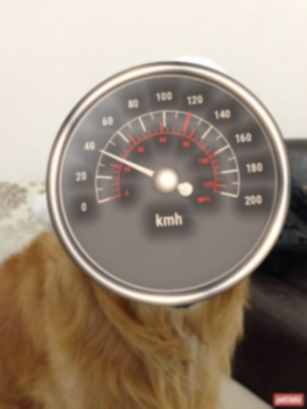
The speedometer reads 40 km/h
